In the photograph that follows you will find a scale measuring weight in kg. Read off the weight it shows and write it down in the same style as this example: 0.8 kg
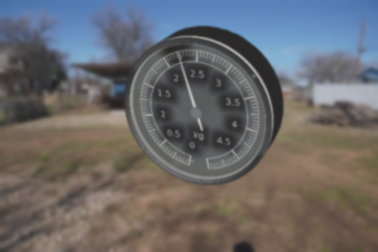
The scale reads 2.25 kg
